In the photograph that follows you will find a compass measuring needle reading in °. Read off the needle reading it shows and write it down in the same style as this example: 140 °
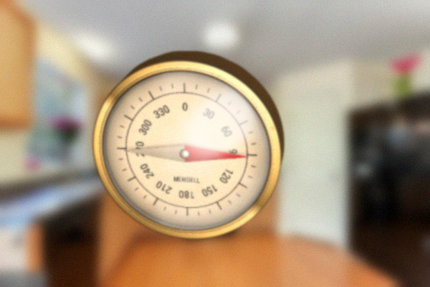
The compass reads 90 °
